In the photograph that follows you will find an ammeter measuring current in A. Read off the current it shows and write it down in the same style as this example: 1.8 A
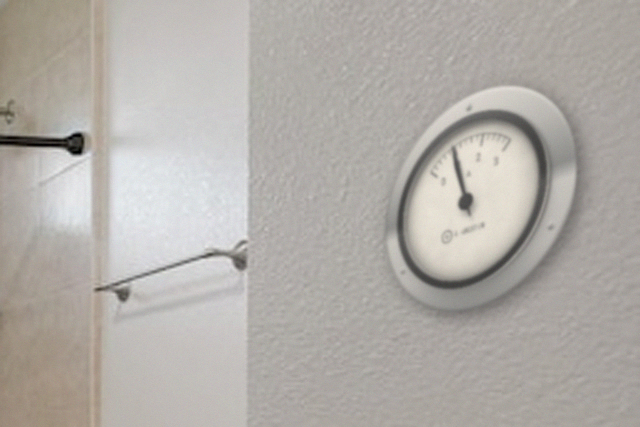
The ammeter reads 1 A
